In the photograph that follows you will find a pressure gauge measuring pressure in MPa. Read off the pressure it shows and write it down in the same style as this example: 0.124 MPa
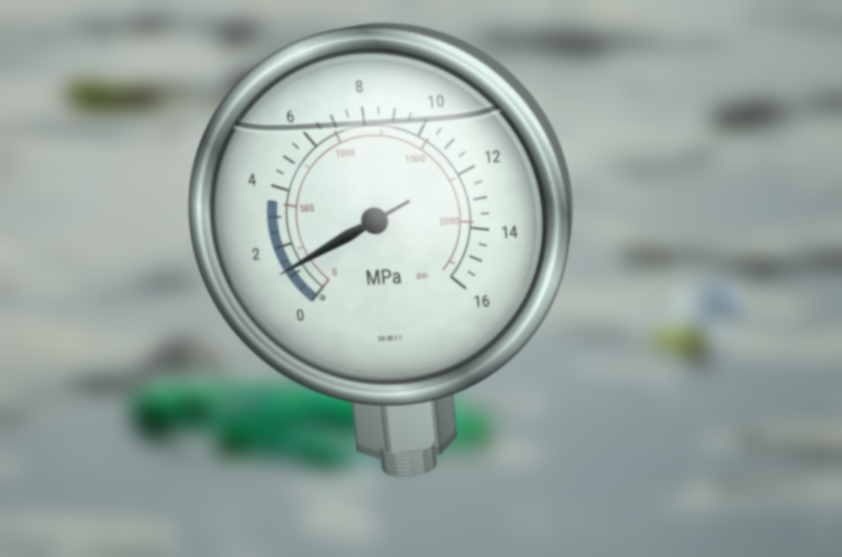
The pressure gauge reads 1.25 MPa
